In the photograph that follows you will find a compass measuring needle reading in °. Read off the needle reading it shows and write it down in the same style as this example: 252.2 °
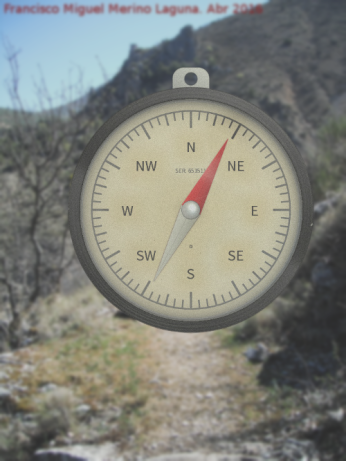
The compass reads 27.5 °
